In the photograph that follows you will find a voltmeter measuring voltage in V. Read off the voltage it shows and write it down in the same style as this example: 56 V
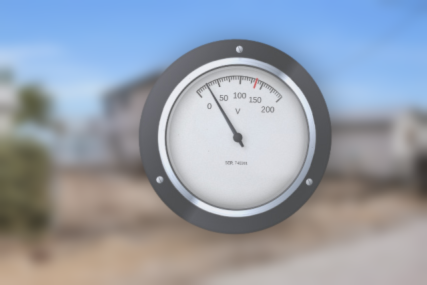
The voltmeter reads 25 V
